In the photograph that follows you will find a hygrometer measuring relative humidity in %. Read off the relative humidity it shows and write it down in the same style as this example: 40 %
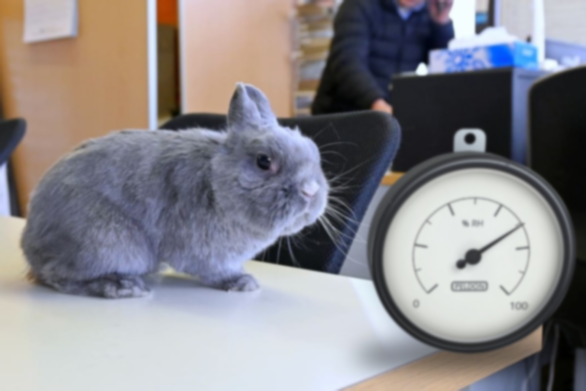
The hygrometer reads 70 %
